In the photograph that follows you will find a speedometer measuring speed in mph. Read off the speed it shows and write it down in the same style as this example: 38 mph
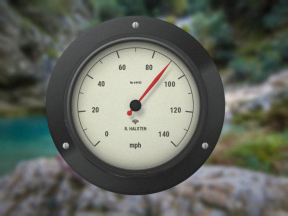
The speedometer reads 90 mph
